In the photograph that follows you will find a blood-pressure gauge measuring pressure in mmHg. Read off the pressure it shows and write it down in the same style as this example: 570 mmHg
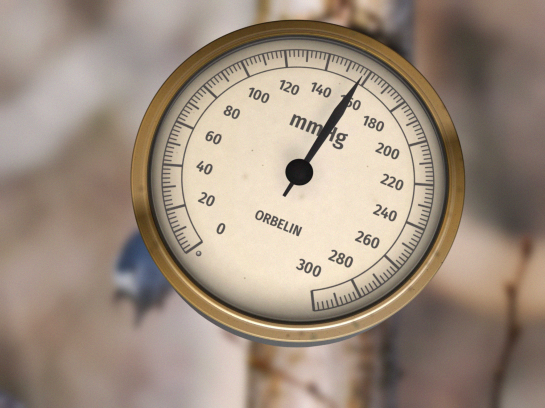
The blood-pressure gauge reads 158 mmHg
